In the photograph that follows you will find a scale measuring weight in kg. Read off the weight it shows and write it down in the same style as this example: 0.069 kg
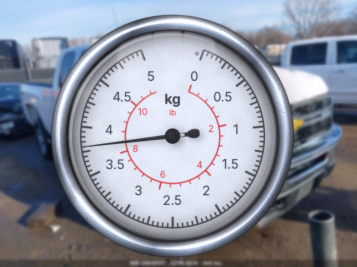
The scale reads 3.8 kg
